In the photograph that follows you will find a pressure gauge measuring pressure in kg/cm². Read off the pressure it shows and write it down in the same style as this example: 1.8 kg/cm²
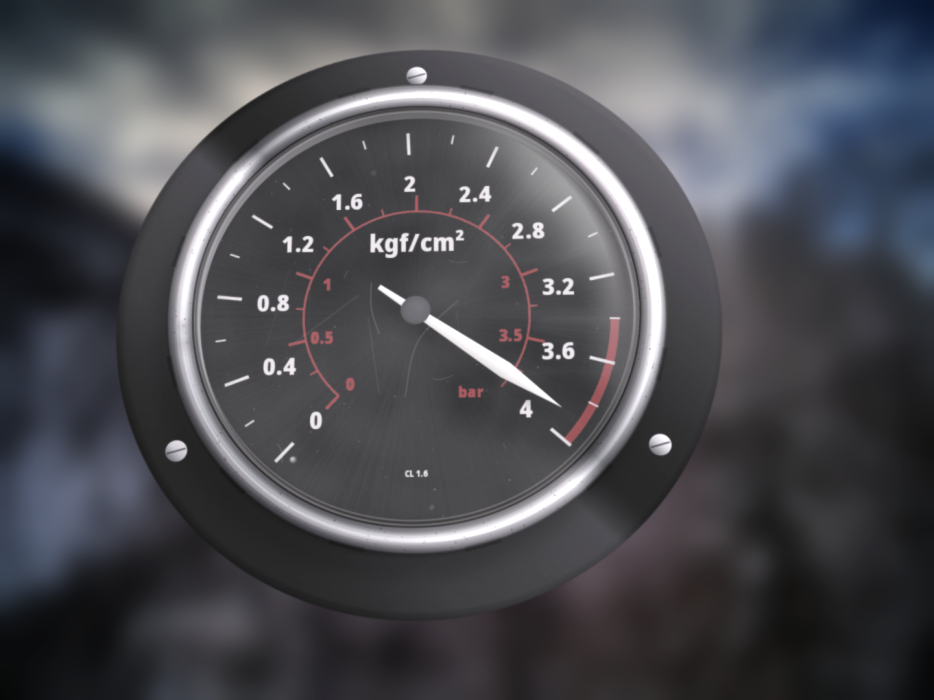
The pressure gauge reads 3.9 kg/cm²
